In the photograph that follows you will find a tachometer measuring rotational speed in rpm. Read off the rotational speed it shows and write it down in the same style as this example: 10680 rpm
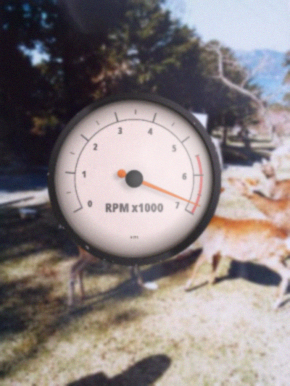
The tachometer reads 6750 rpm
